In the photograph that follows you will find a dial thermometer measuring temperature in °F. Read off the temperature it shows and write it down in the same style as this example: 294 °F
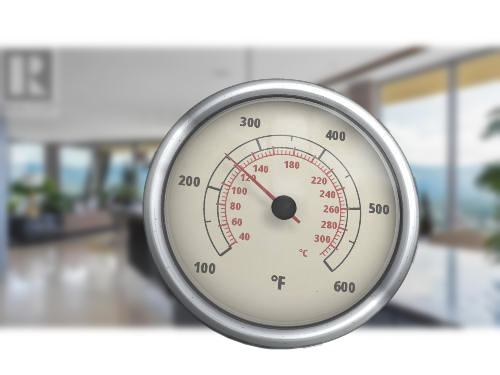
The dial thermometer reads 250 °F
